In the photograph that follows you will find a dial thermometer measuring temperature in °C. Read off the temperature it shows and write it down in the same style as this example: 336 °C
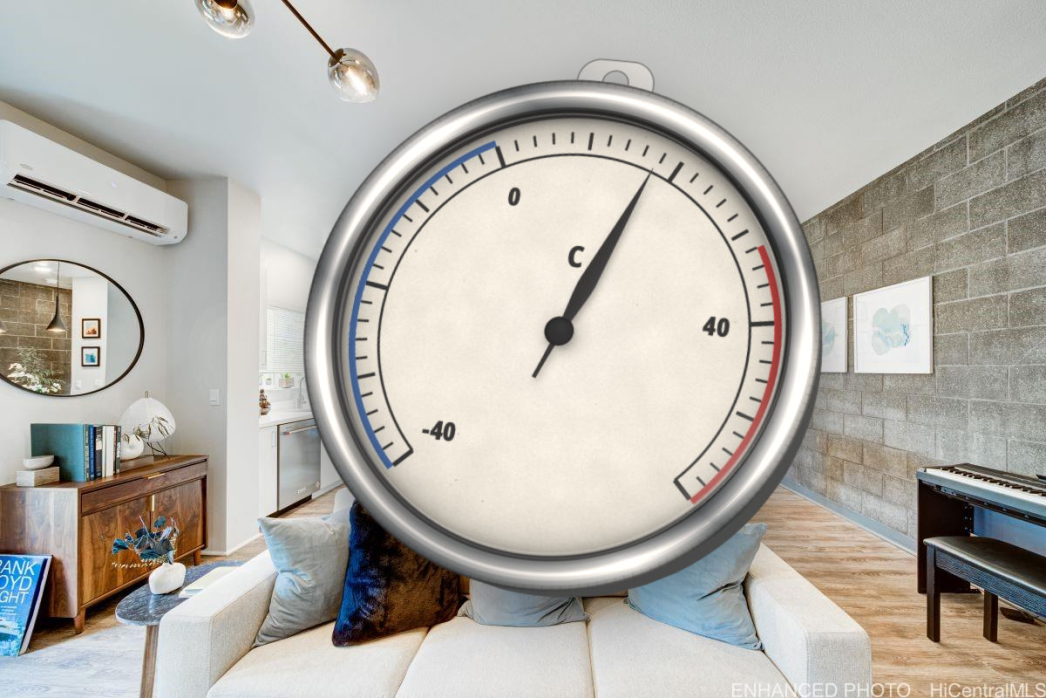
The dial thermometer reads 18 °C
